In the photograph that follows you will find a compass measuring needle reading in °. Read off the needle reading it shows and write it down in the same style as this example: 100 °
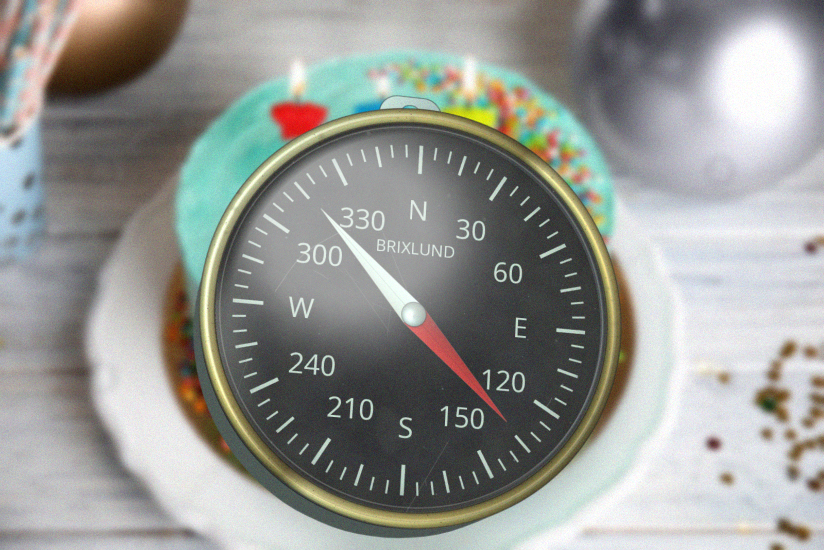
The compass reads 135 °
